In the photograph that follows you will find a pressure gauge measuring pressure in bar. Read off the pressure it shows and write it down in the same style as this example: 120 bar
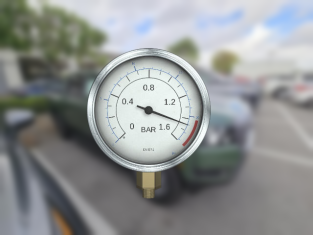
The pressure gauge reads 1.45 bar
